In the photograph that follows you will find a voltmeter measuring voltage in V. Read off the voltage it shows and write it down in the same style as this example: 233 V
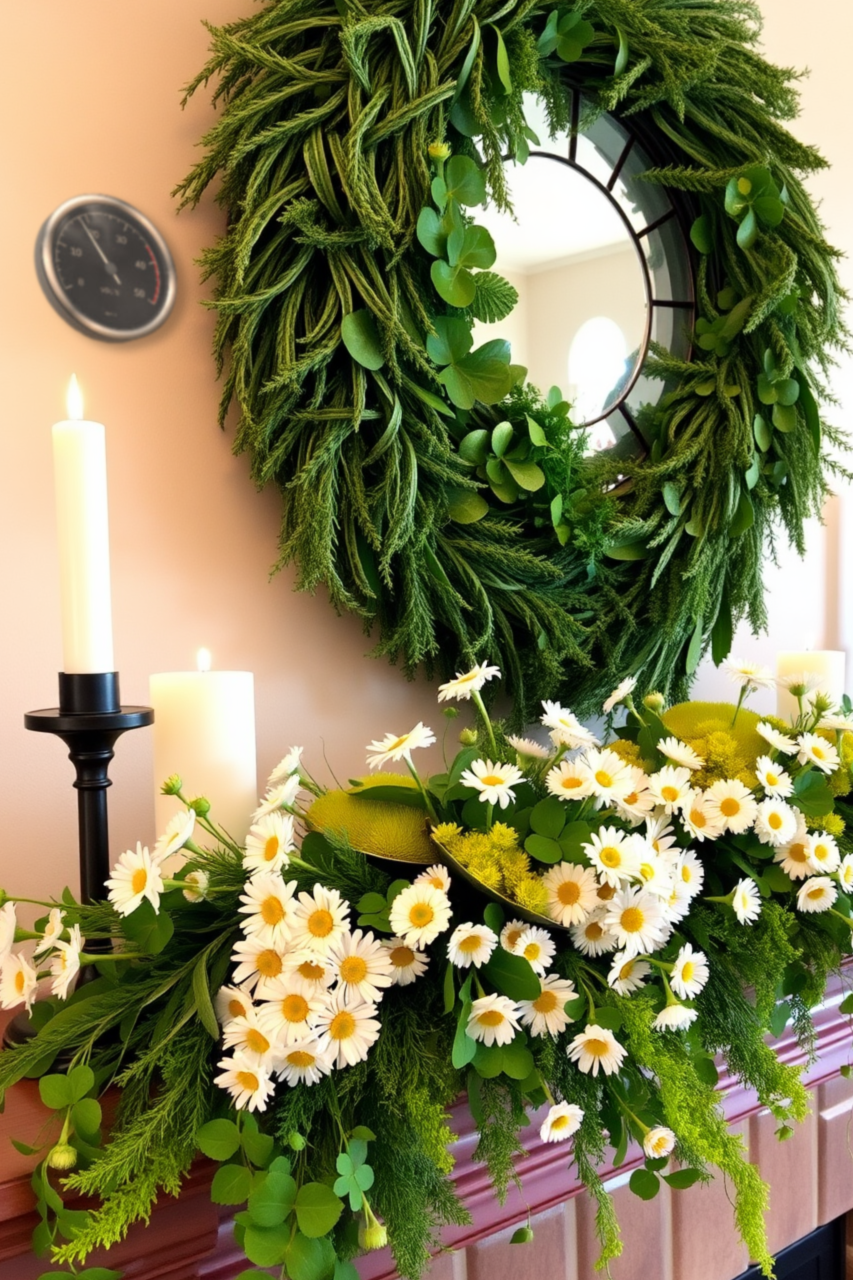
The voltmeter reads 18 V
